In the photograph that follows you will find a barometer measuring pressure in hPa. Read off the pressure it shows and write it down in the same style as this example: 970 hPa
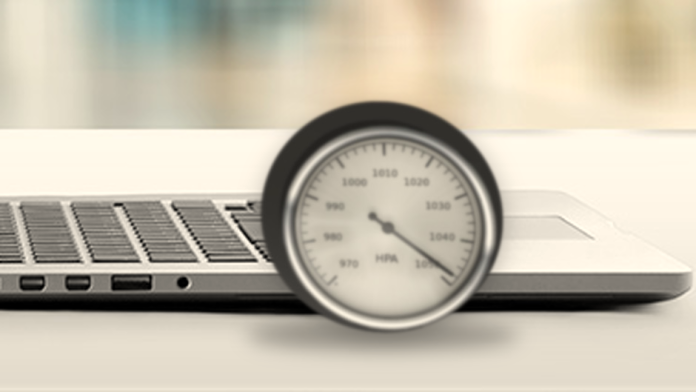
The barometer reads 1048 hPa
